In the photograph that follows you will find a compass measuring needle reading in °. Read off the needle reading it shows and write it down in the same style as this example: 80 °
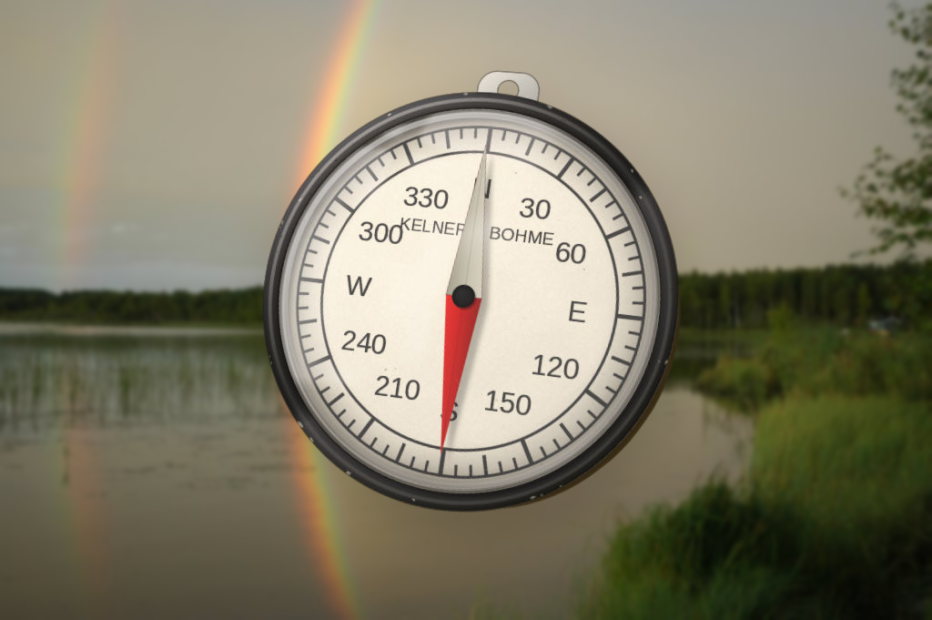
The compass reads 180 °
